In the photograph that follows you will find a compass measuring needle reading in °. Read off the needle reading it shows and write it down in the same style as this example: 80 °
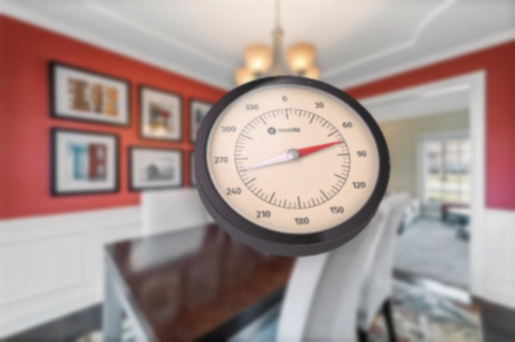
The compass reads 75 °
